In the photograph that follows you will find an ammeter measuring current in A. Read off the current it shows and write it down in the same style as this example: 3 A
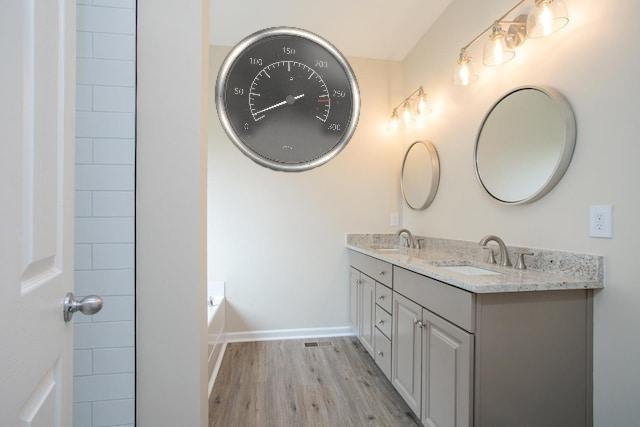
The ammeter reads 10 A
